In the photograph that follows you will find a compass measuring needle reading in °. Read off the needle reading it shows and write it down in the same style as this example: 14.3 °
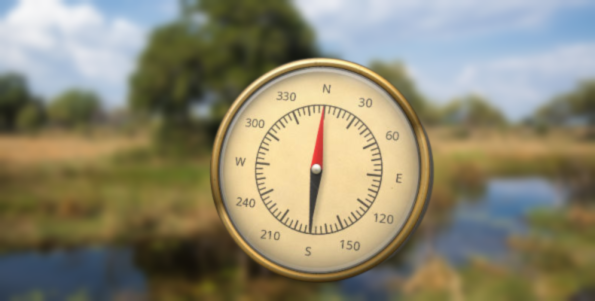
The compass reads 0 °
